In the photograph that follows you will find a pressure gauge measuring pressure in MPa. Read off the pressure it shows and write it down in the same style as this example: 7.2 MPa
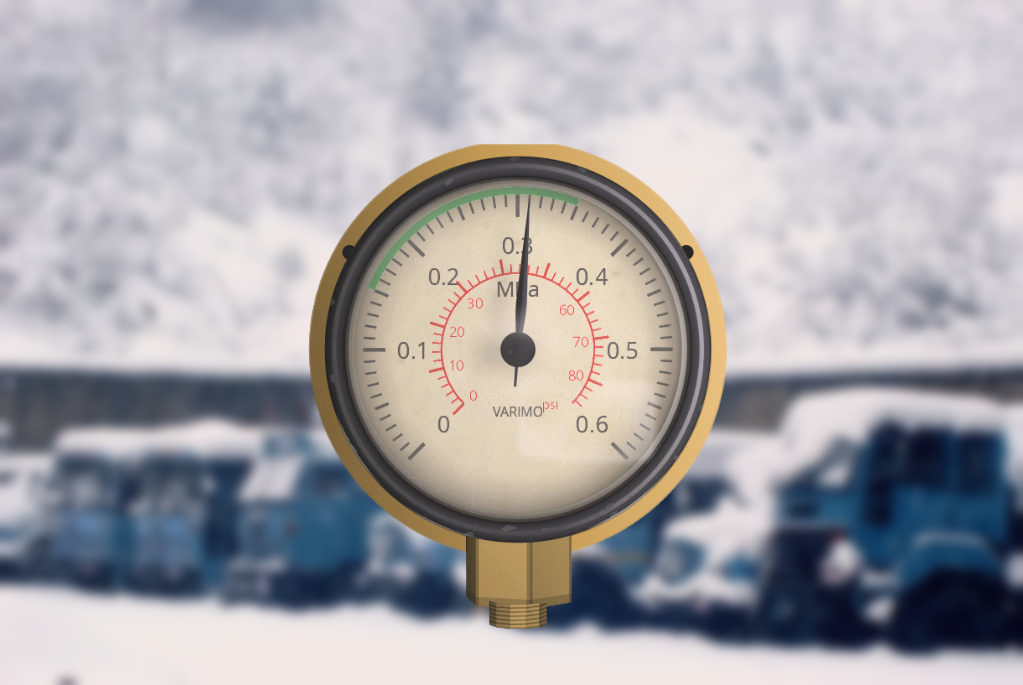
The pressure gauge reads 0.31 MPa
